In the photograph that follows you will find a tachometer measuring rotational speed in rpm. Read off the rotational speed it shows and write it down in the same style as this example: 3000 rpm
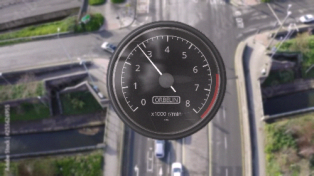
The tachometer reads 2800 rpm
